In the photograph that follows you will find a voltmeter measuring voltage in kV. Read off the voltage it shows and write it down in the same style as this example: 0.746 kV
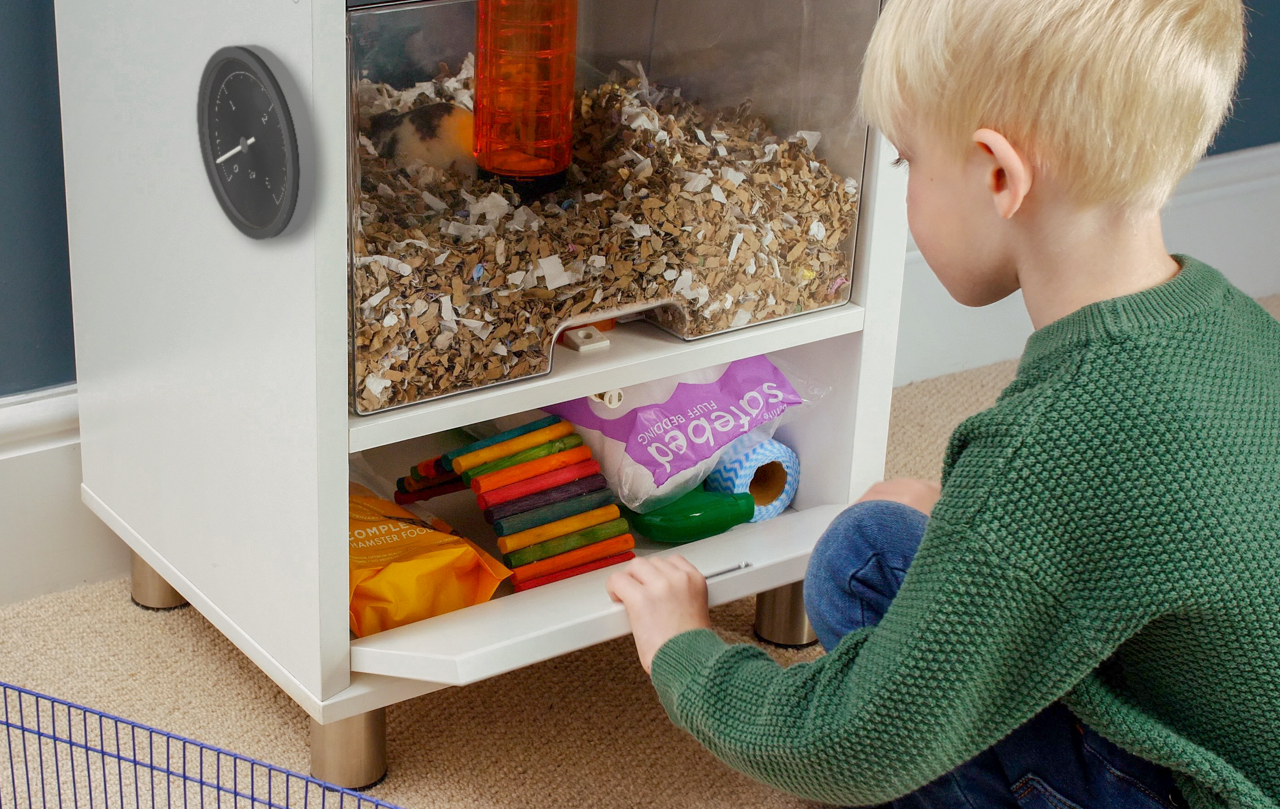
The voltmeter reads 0.2 kV
